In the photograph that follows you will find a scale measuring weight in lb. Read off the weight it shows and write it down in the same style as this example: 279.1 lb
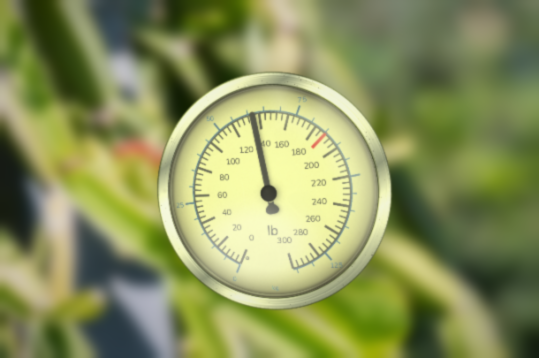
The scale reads 136 lb
